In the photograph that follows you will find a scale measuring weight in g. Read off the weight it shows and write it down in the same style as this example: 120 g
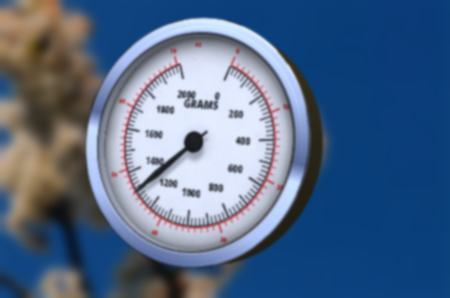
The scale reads 1300 g
